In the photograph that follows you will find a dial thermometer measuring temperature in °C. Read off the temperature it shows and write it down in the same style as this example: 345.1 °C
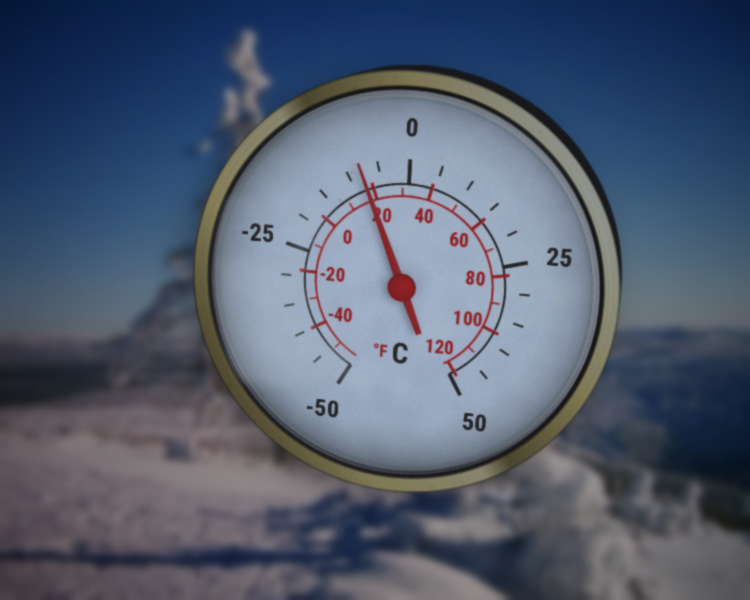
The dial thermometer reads -7.5 °C
